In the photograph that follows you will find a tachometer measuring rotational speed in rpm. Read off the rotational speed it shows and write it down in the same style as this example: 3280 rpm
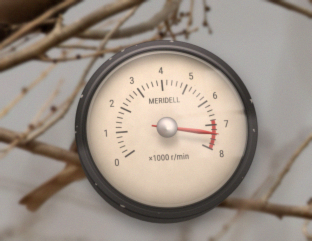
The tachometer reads 7400 rpm
